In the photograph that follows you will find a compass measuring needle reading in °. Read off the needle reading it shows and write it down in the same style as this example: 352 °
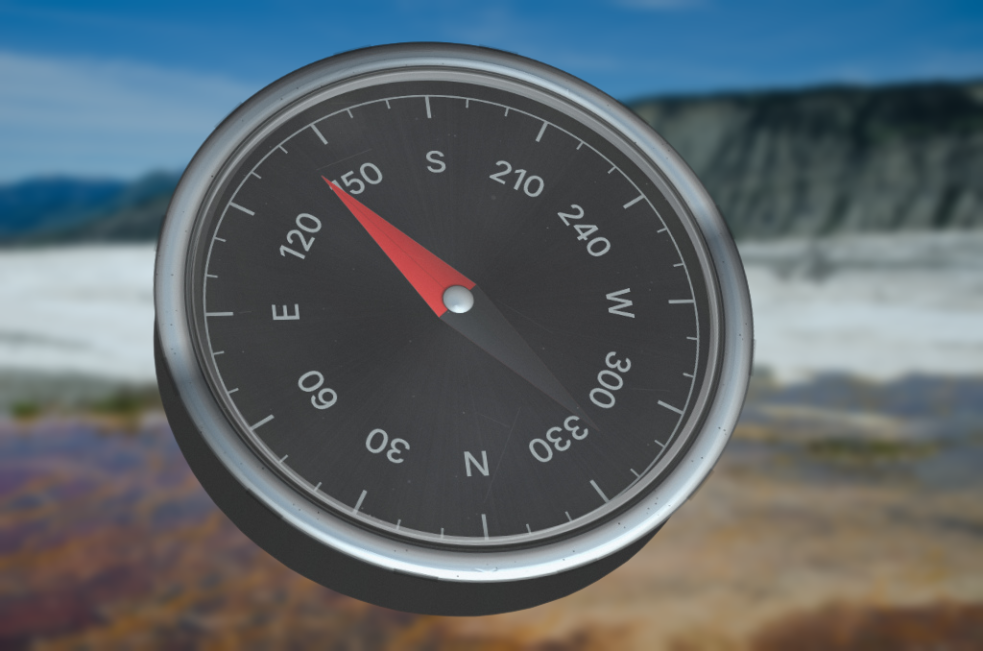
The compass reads 140 °
